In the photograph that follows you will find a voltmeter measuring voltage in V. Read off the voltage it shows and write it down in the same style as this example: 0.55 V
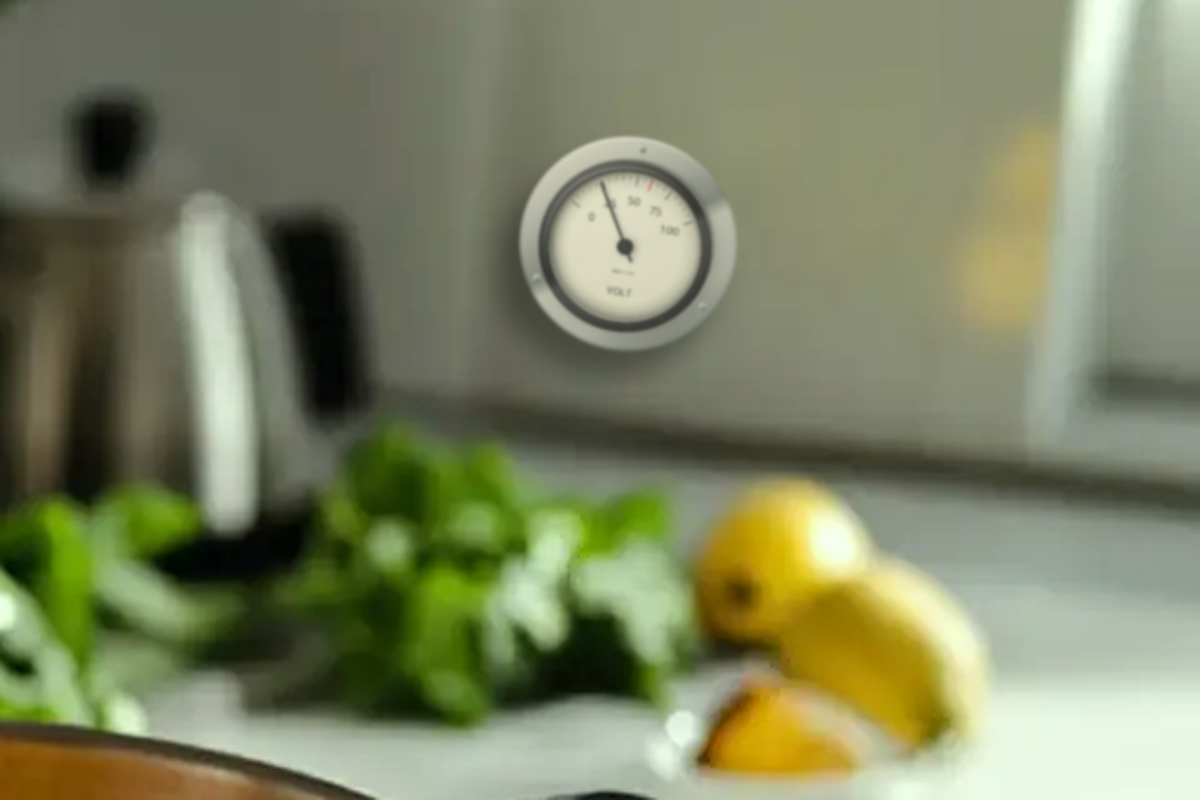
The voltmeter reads 25 V
